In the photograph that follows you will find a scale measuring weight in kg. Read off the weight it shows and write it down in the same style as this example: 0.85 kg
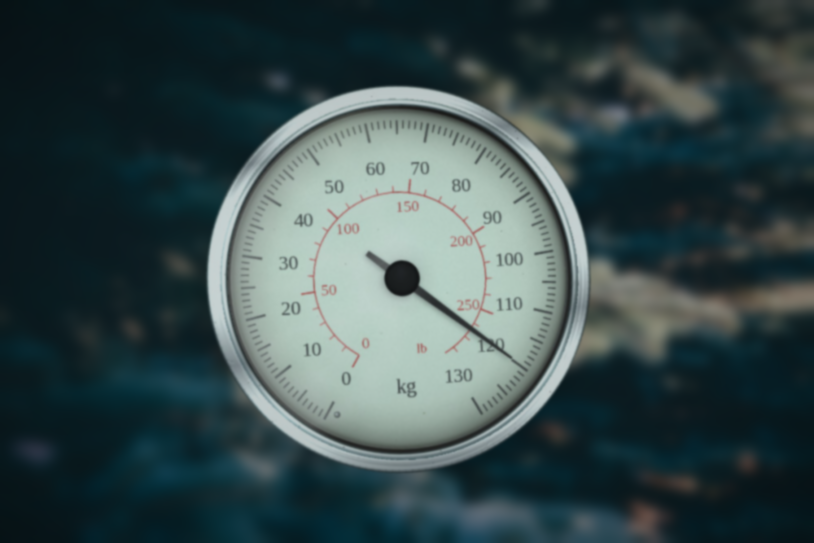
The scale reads 120 kg
